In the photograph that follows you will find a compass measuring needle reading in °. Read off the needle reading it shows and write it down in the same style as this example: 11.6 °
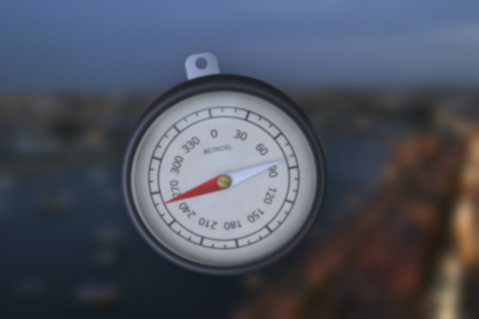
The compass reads 260 °
